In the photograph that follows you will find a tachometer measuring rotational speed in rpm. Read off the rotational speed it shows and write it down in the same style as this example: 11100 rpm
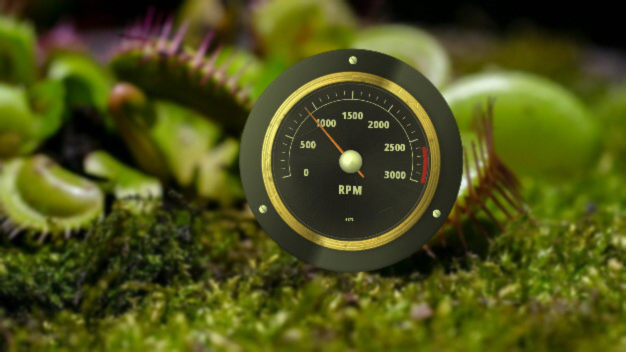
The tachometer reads 900 rpm
